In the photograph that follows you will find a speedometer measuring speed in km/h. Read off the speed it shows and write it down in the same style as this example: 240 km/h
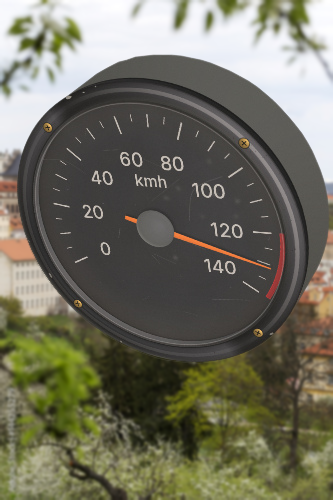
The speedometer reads 130 km/h
